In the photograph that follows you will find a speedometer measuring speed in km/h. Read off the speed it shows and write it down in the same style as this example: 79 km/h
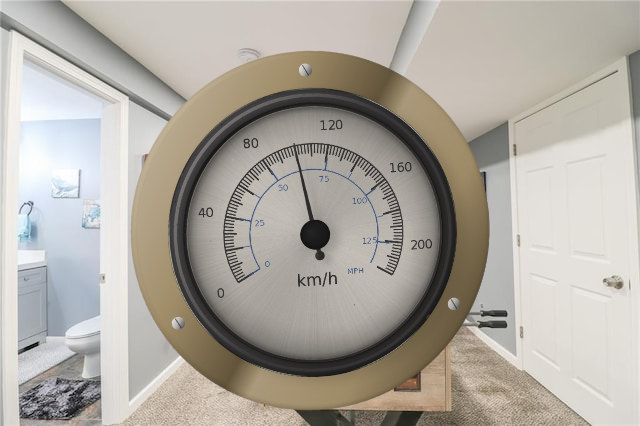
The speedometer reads 100 km/h
